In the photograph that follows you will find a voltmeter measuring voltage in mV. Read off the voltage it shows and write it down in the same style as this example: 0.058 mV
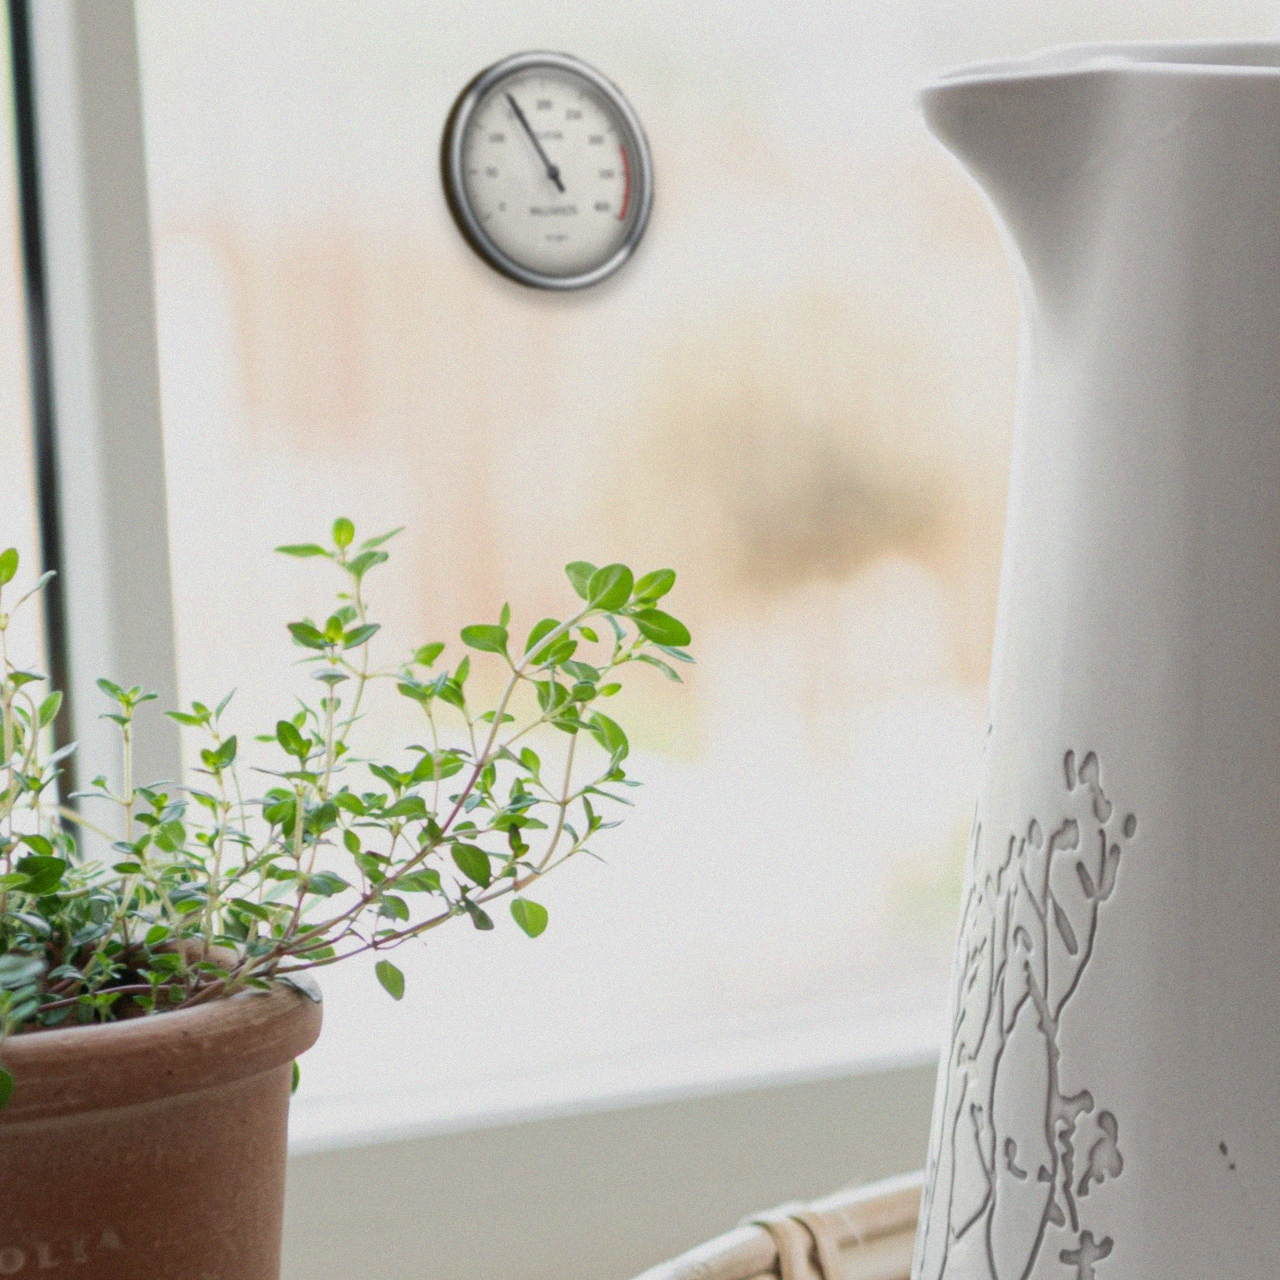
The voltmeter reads 150 mV
